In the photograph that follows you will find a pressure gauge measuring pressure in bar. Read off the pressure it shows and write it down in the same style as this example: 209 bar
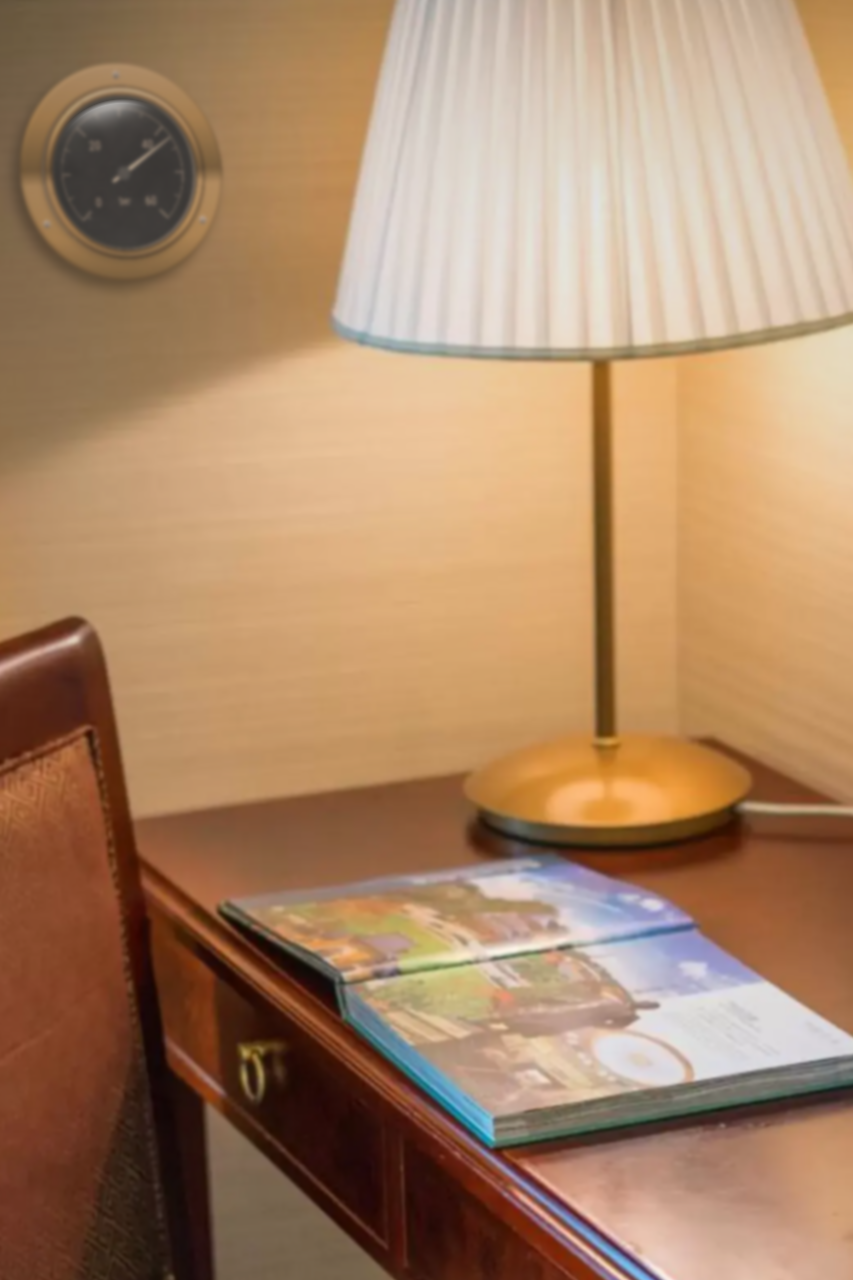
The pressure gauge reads 42.5 bar
